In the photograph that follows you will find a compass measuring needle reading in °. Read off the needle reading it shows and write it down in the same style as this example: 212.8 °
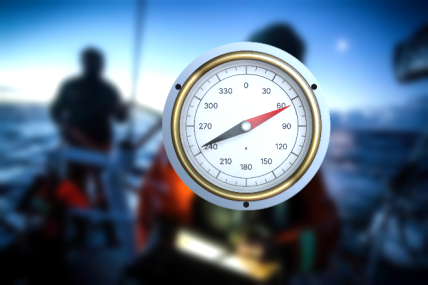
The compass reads 65 °
